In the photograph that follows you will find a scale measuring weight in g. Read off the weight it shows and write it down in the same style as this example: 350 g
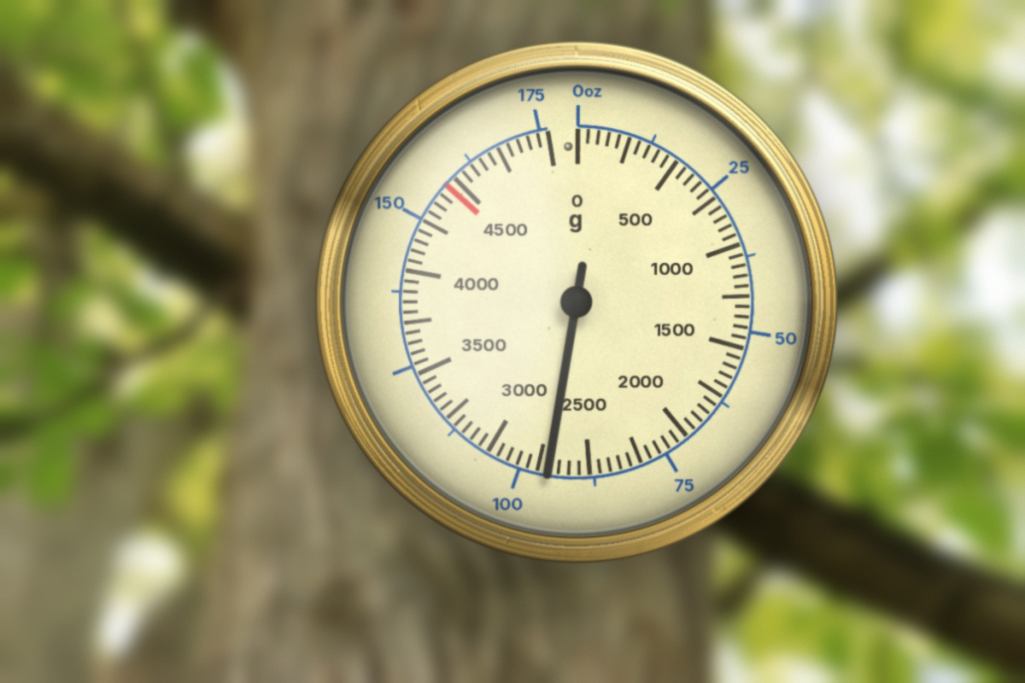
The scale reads 2700 g
